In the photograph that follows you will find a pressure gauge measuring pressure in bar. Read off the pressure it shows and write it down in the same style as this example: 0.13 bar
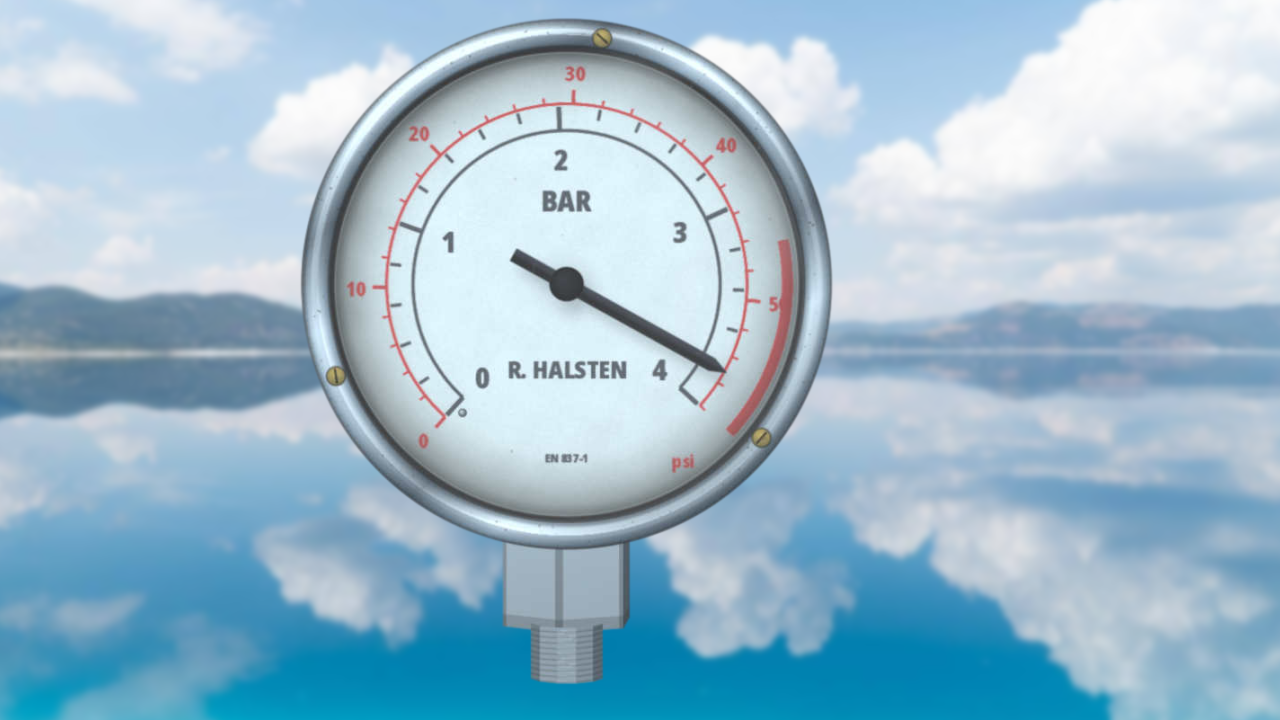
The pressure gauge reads 3.8 bar
